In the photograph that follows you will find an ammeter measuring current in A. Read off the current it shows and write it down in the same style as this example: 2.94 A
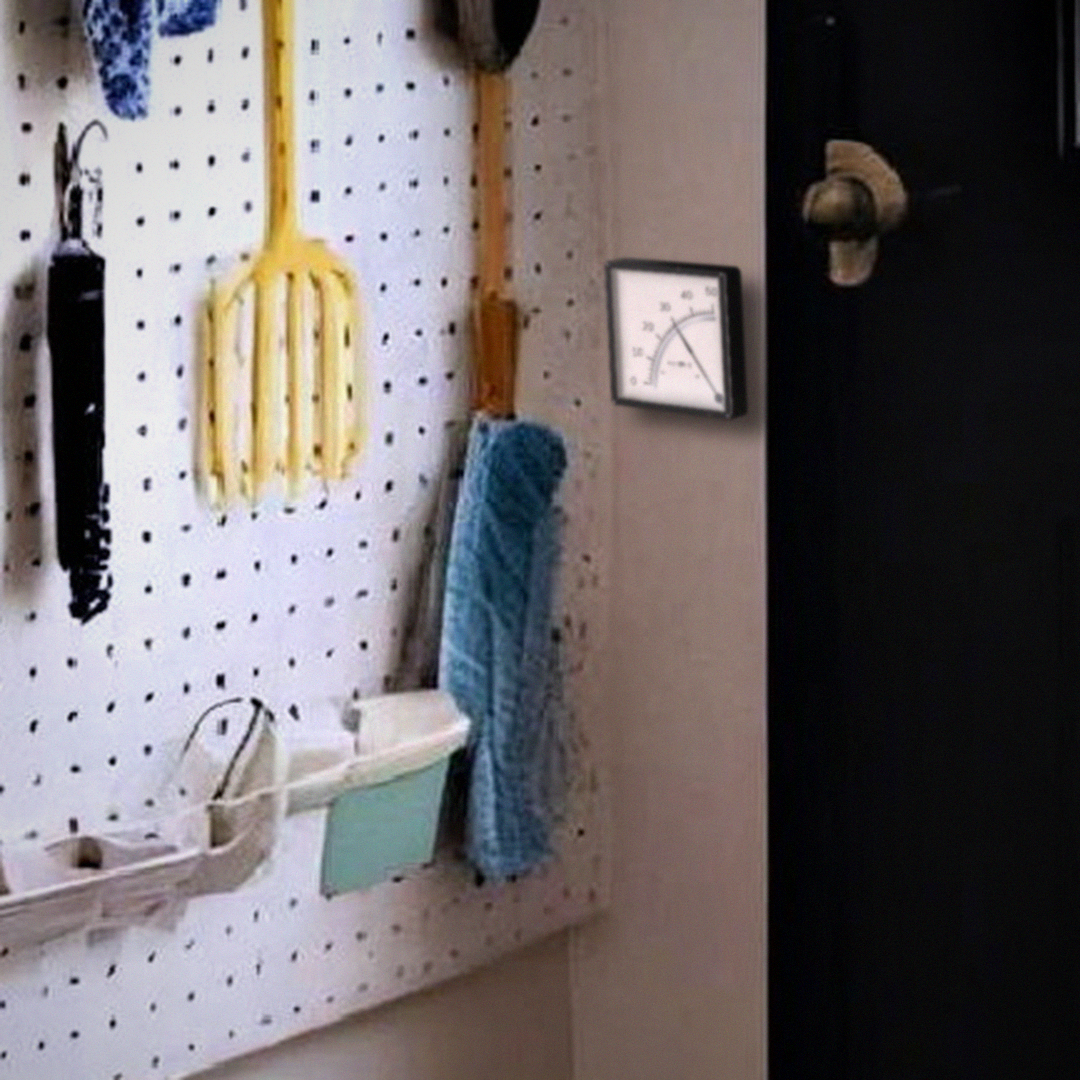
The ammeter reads 30 A
